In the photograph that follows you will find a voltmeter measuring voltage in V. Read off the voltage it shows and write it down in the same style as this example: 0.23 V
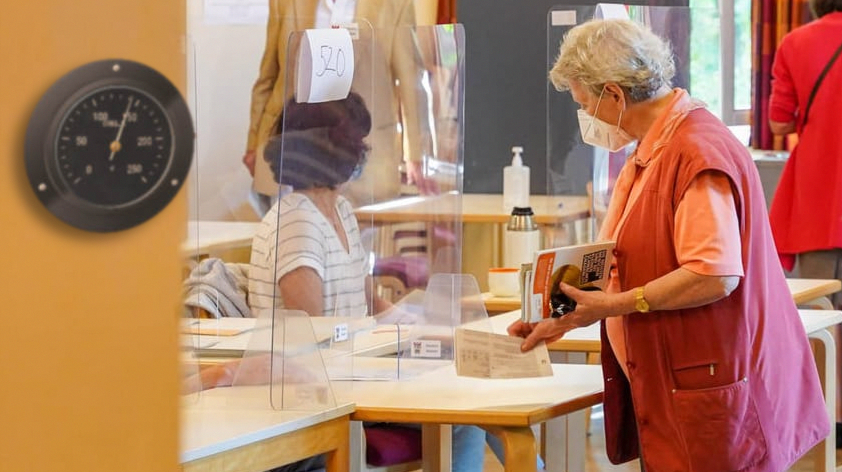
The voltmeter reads 140 V
